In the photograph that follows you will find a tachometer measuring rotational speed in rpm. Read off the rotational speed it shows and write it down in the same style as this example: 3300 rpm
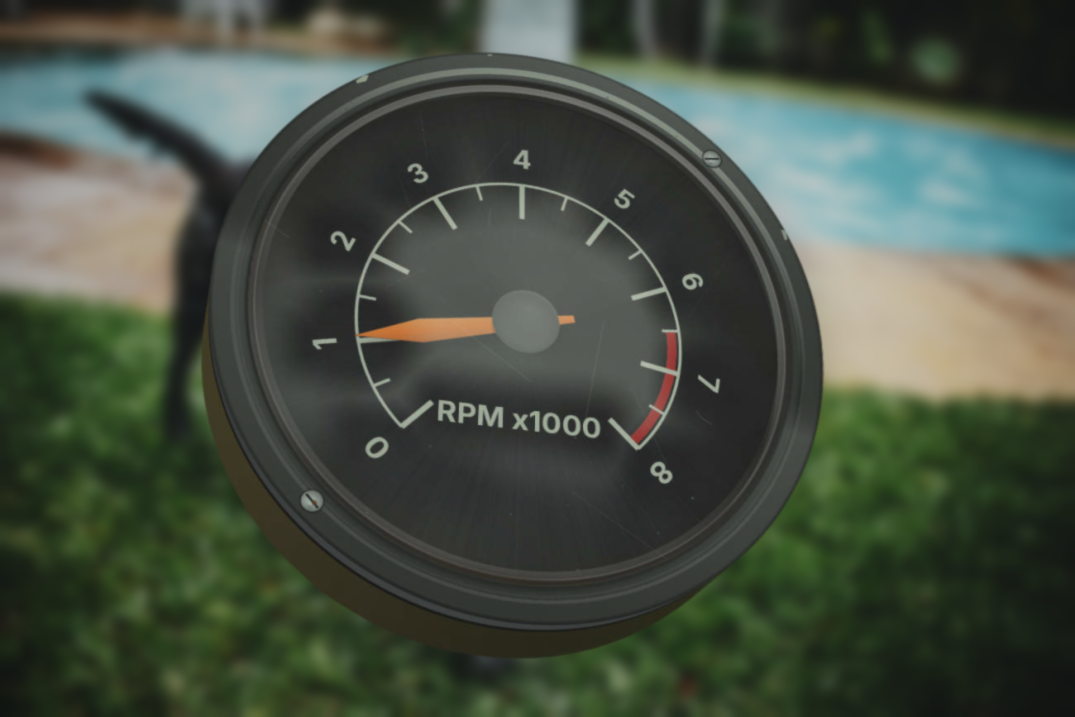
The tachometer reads 1000 rpm
